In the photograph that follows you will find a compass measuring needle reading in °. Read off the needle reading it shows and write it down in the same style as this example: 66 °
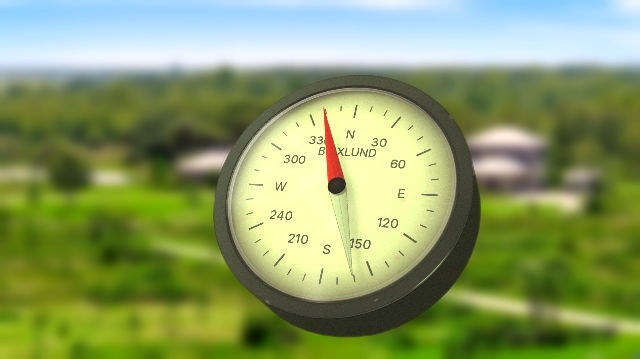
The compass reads 340 °
